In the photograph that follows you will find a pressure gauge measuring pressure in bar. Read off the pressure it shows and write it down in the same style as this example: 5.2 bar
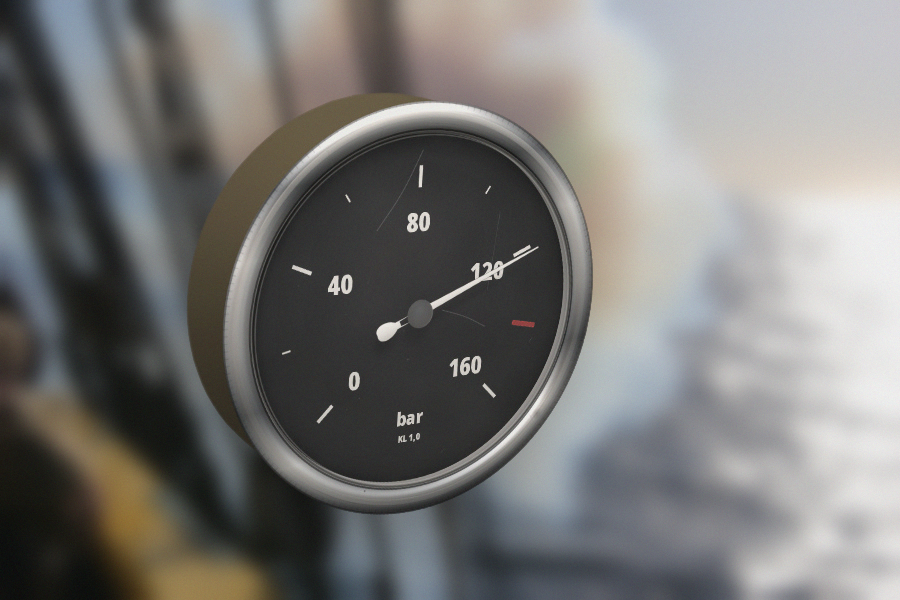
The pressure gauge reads 120 bar
